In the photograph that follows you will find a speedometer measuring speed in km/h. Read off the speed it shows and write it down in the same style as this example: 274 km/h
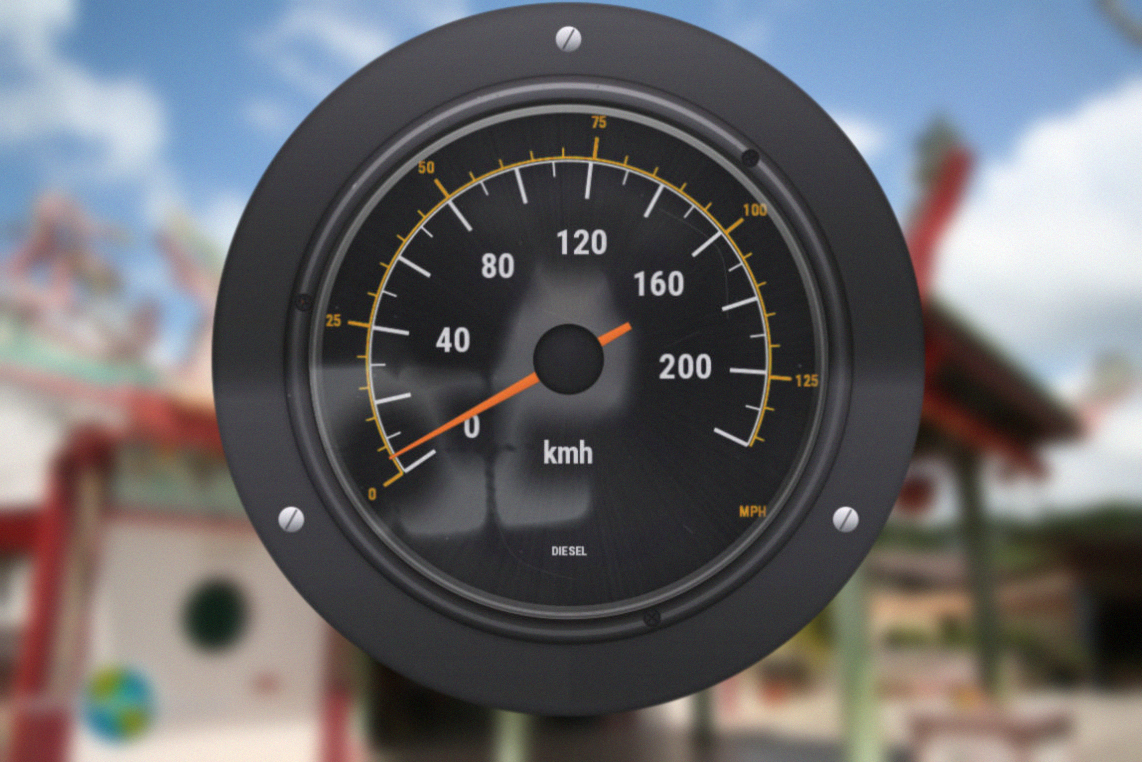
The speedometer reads 5 km/h
